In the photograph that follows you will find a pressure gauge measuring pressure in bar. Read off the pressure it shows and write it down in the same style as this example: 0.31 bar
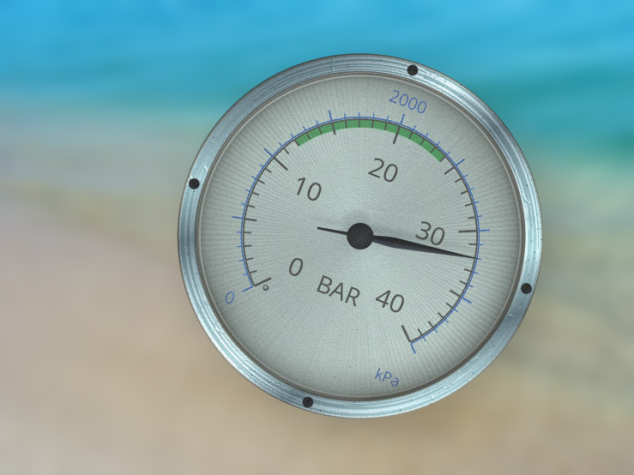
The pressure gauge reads 32 bar
